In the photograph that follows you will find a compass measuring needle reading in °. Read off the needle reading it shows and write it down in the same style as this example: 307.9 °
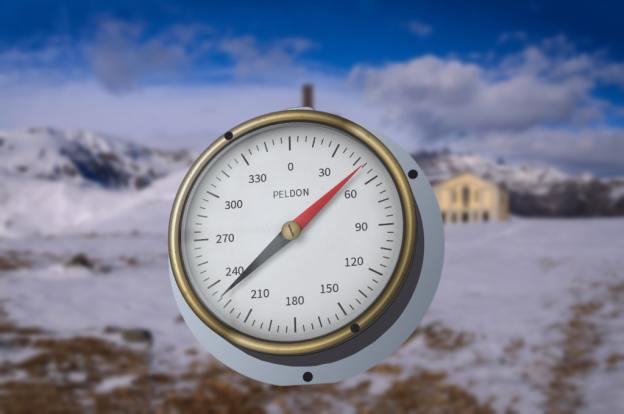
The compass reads 50 °
